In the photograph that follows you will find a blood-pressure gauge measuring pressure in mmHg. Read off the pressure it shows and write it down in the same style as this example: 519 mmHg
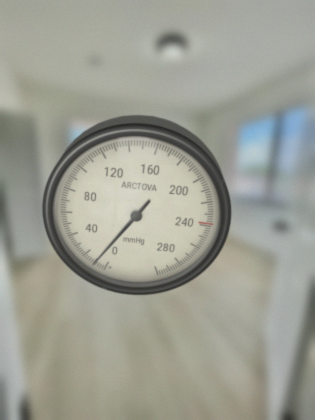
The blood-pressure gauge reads 10 mmHg
